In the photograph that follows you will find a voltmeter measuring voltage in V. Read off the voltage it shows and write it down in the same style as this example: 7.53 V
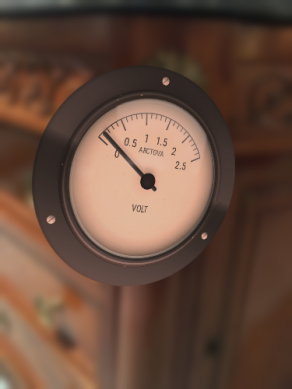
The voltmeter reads 0.1 V
